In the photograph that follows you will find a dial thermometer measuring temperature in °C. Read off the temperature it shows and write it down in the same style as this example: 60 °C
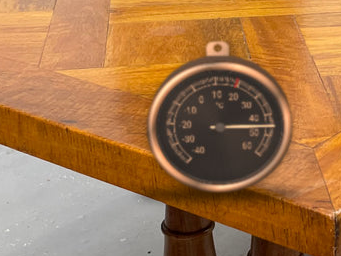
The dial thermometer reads 45 °C
